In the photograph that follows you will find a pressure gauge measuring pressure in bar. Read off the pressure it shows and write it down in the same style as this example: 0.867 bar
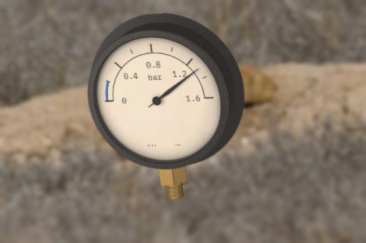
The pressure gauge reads 1.3 bar
